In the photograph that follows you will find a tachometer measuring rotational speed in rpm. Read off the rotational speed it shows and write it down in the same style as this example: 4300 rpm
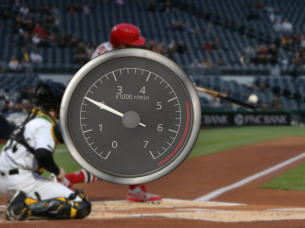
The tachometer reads 2000 rpm
